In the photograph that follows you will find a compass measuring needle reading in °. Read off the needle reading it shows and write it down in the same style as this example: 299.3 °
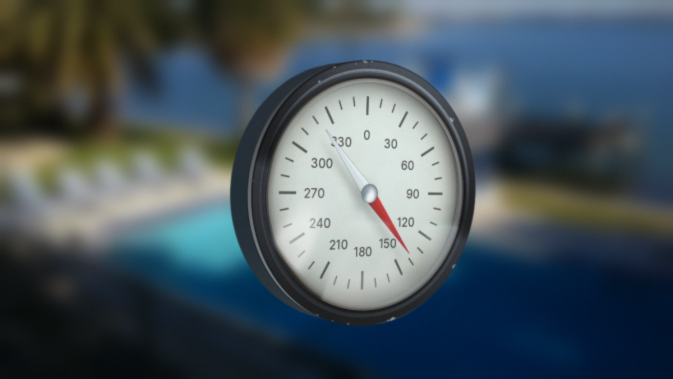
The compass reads 140 °
